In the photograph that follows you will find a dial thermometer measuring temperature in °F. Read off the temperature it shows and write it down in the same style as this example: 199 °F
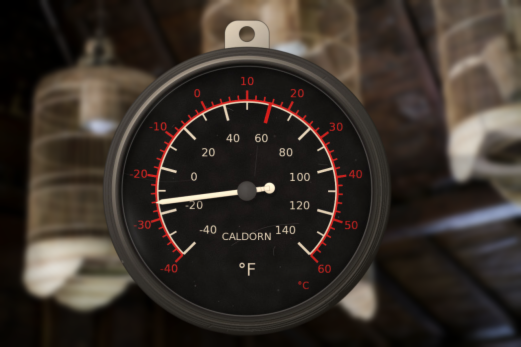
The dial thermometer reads -15 °F
